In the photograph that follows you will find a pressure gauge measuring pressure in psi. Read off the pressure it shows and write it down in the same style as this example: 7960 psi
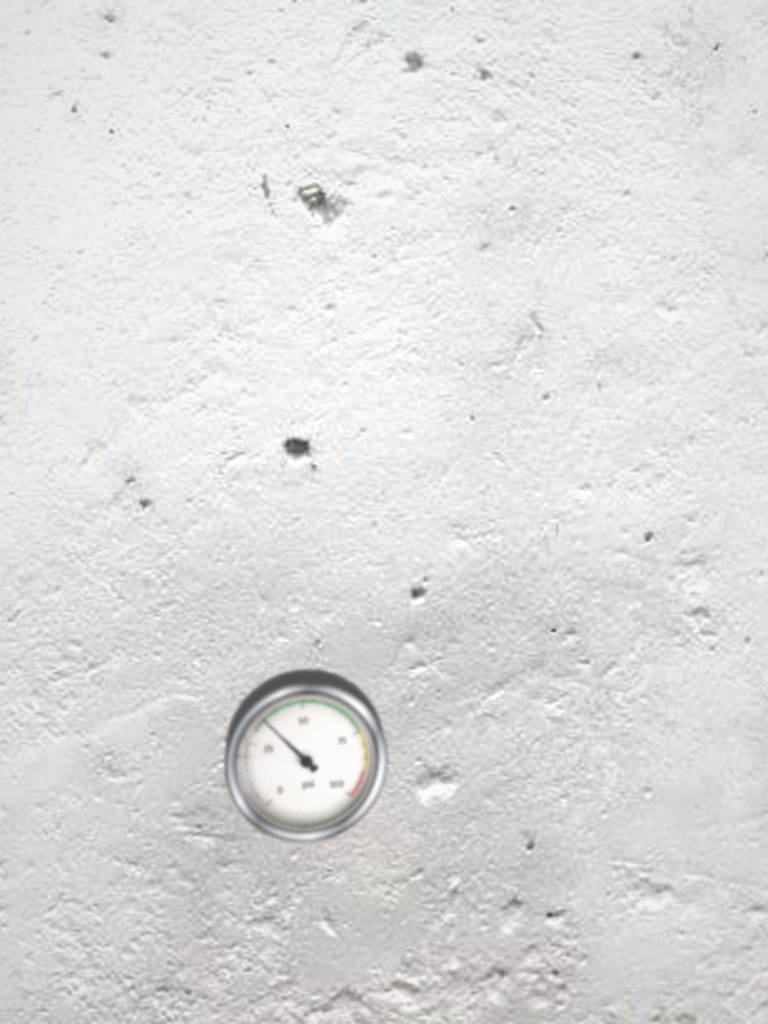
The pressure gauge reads 35 psi
